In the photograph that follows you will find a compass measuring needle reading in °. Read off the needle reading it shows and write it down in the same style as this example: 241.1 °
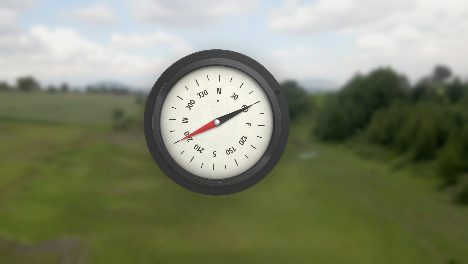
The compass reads 240 °
